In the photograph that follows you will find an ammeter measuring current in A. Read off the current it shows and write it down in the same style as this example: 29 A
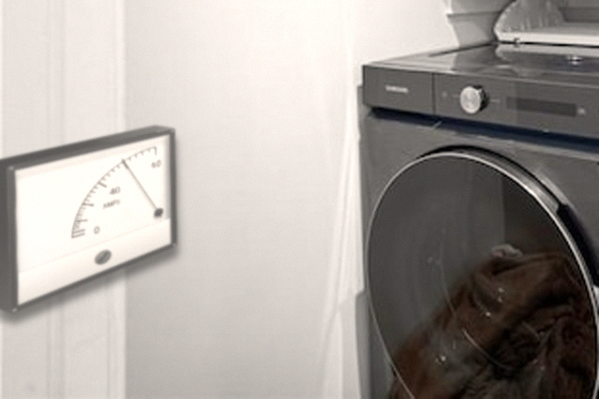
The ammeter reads 50 A
